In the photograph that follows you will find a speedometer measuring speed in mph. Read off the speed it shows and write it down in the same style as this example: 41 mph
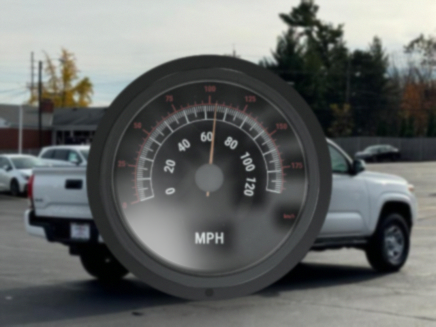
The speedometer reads 65 mph
